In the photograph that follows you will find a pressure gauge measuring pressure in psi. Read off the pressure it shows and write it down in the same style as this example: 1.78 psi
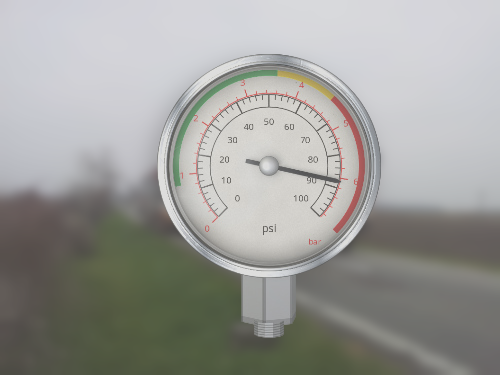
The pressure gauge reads 88 psi
